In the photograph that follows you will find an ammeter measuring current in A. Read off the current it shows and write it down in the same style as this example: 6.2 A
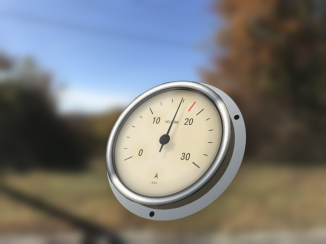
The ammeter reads 16 A
